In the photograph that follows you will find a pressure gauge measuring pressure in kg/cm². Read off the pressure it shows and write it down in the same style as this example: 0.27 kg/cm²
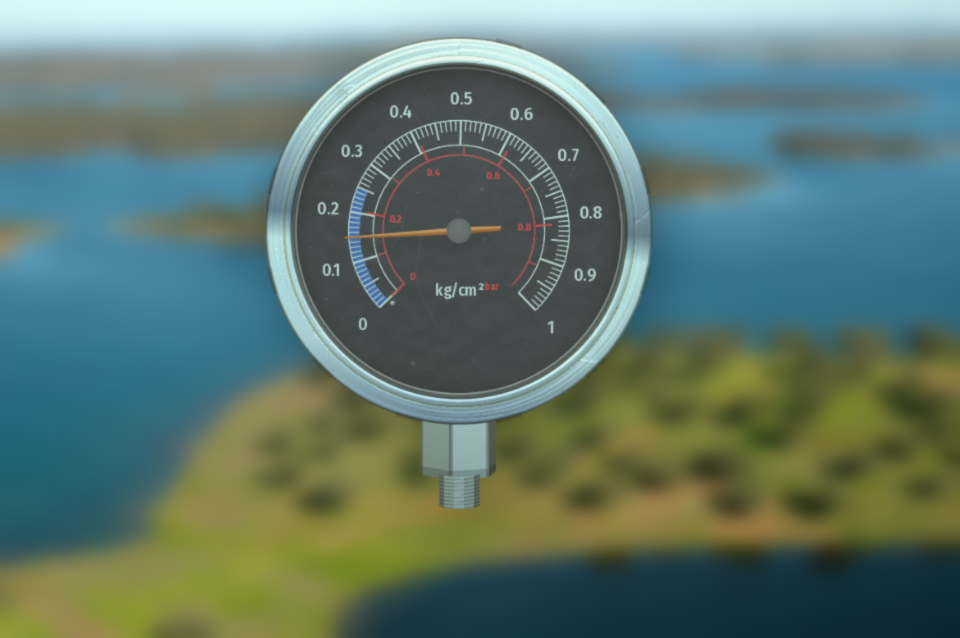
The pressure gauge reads 0.15 kg/cm²
